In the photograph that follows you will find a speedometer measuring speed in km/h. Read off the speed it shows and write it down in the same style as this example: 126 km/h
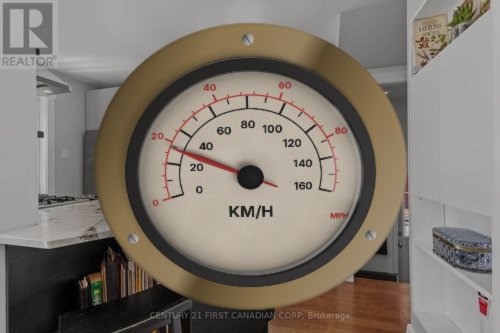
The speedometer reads 30 km/h
